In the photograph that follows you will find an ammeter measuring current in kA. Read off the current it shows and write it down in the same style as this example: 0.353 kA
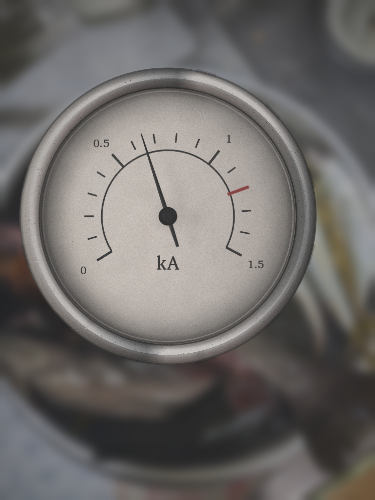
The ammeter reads 0.65 kA
